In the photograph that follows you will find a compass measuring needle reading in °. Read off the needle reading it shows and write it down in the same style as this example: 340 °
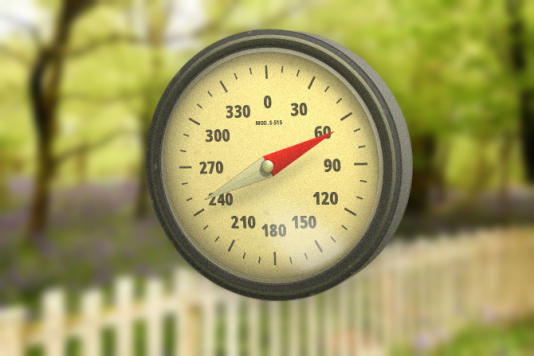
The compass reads 65 °
